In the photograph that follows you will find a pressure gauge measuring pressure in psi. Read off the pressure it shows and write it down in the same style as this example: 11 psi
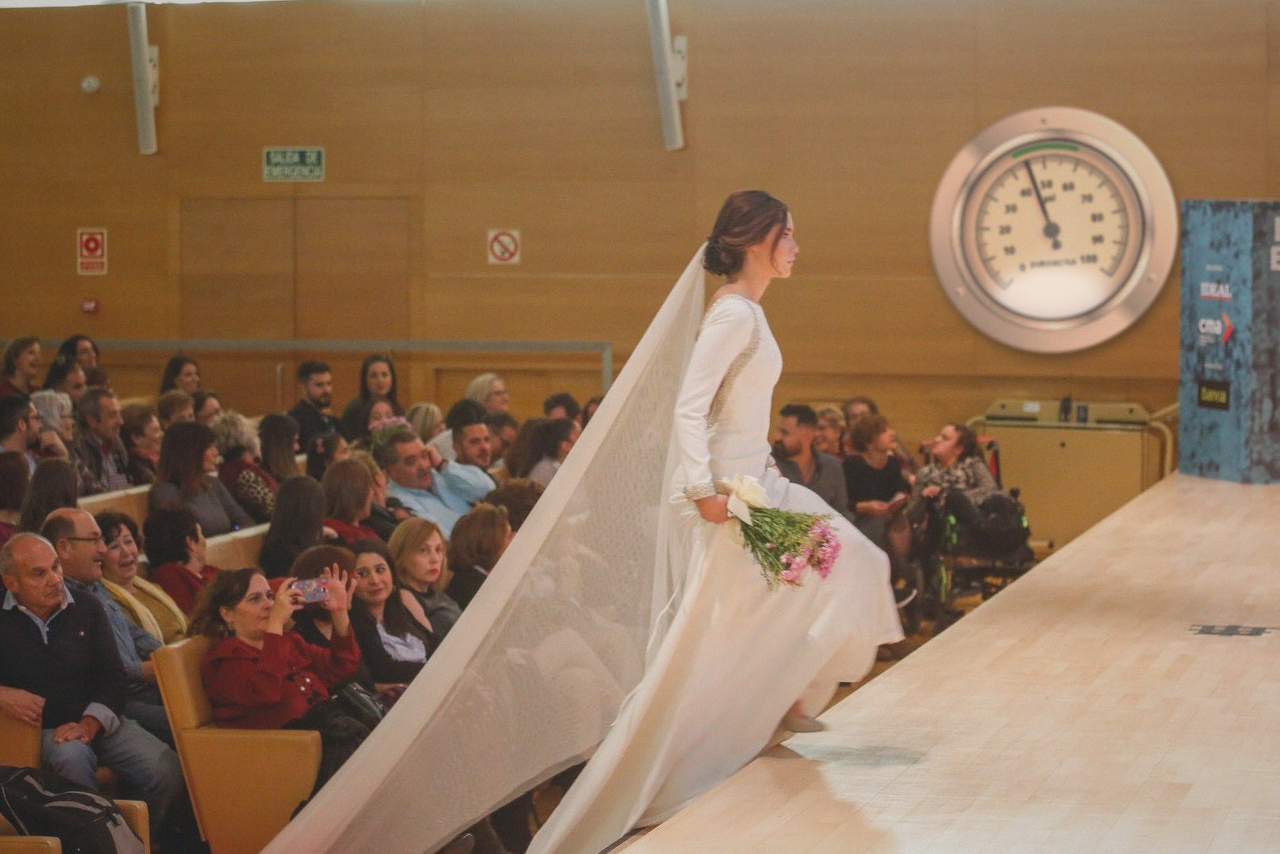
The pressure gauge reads 45 psi
